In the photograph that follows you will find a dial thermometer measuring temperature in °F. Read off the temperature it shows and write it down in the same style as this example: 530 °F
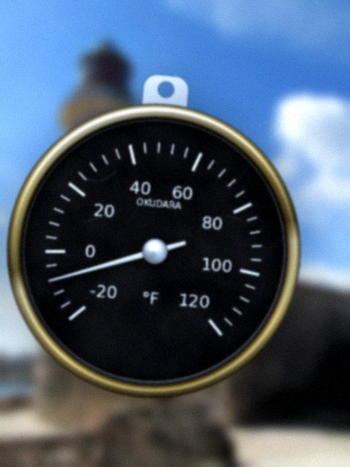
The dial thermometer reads -8 °F
